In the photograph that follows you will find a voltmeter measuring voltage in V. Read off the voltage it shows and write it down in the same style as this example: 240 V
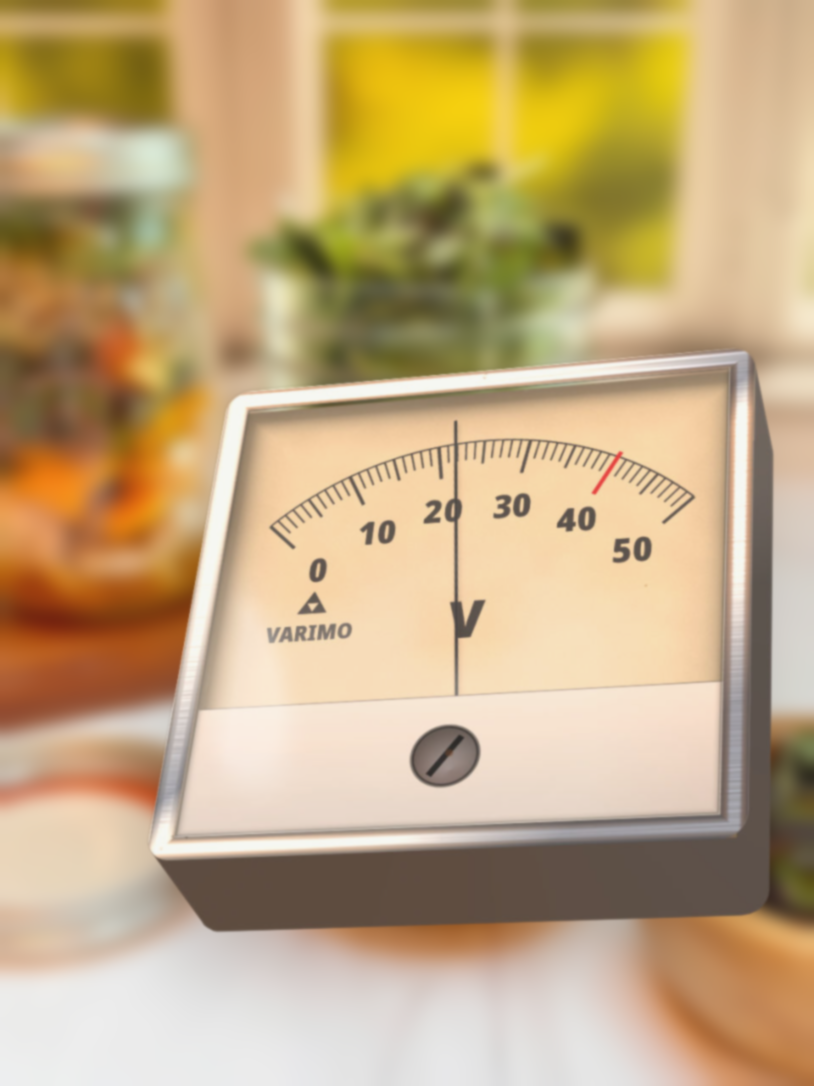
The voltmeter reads 22 V
